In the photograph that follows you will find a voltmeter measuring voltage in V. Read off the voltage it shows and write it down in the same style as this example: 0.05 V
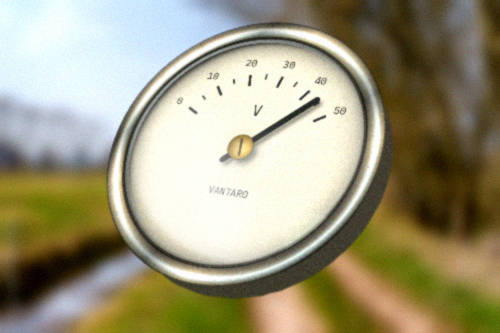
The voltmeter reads 45 V
